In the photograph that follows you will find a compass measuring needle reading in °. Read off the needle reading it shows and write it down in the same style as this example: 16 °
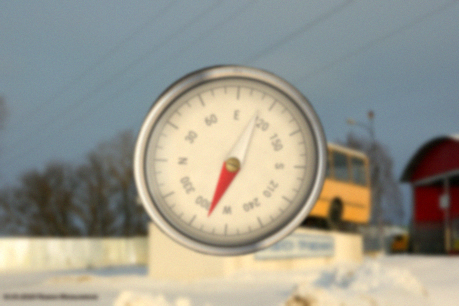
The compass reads 290 °
